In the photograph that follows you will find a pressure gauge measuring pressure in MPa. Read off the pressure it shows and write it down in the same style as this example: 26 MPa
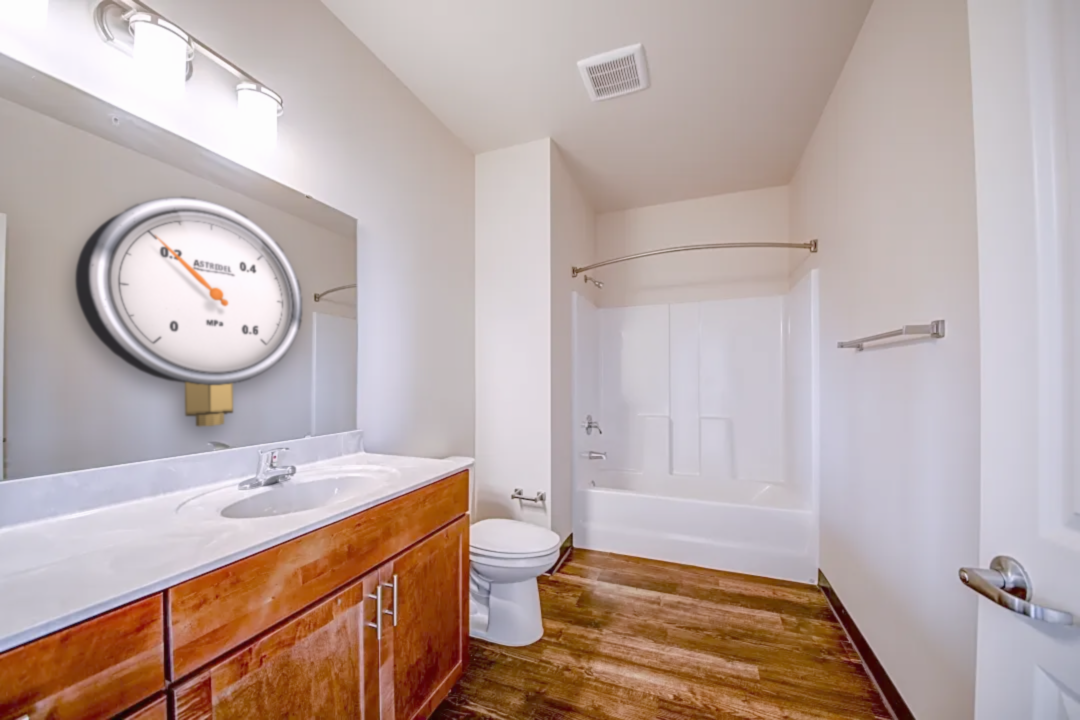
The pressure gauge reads 0.2 MPa
